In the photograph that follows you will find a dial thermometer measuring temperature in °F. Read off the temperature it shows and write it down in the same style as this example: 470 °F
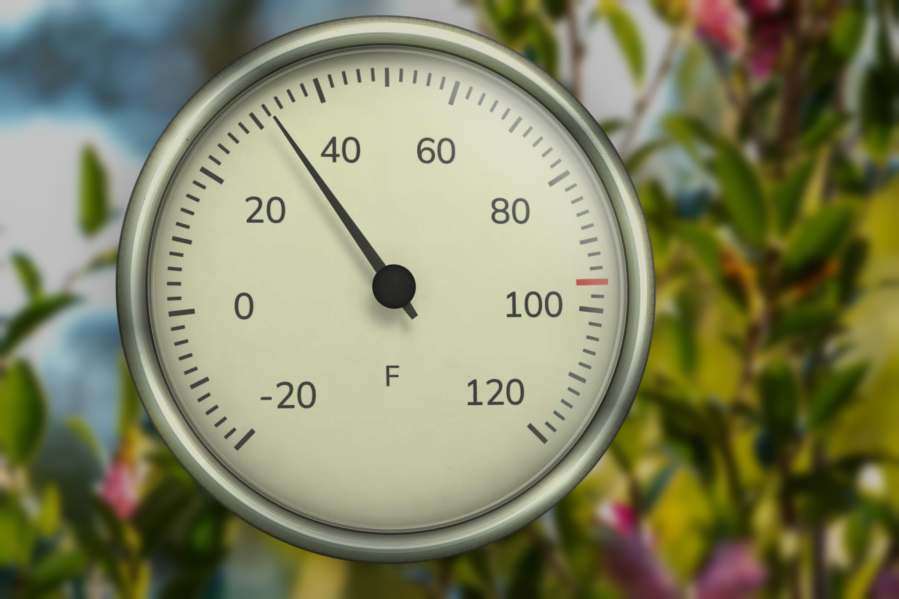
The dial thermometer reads 32 °F
